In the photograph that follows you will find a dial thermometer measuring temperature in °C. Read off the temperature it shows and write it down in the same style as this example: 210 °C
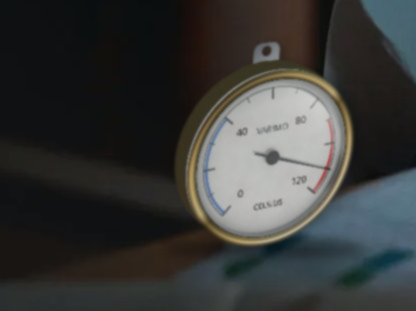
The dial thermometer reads 110 °C
